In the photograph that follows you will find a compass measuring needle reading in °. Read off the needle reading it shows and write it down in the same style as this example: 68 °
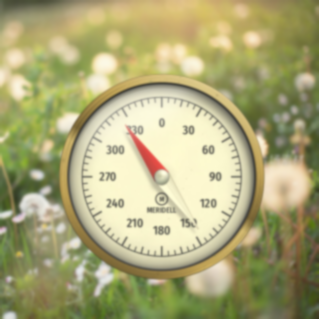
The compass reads 325 °
